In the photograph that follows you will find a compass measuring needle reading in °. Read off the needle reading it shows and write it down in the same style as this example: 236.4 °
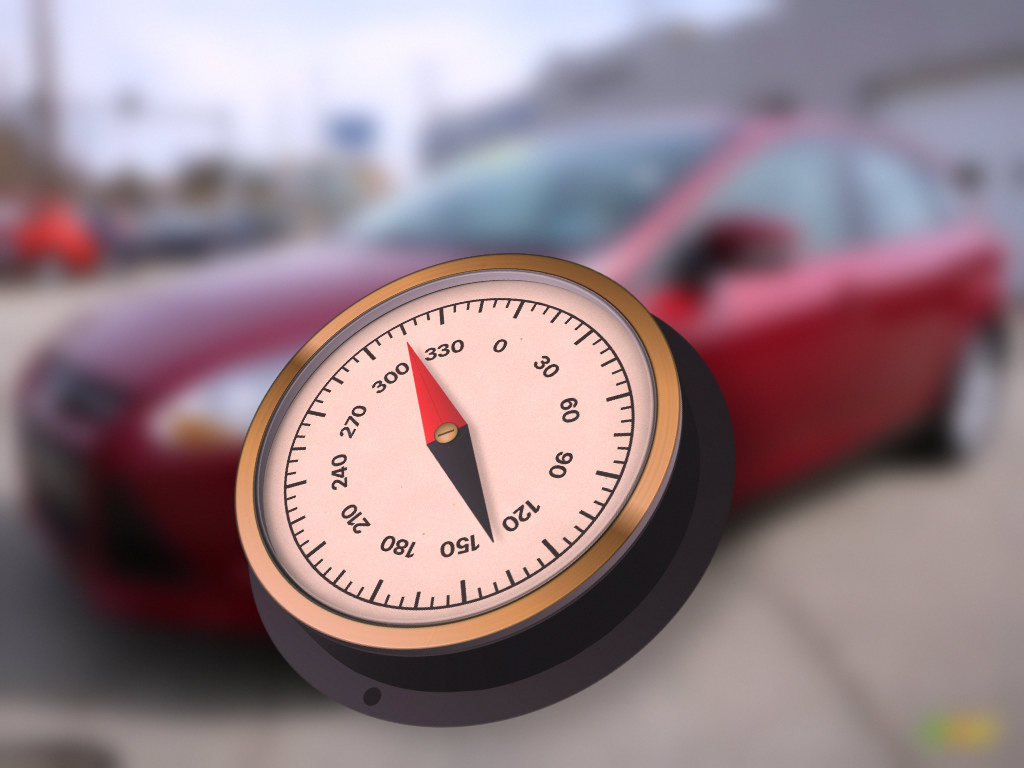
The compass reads 315 °
